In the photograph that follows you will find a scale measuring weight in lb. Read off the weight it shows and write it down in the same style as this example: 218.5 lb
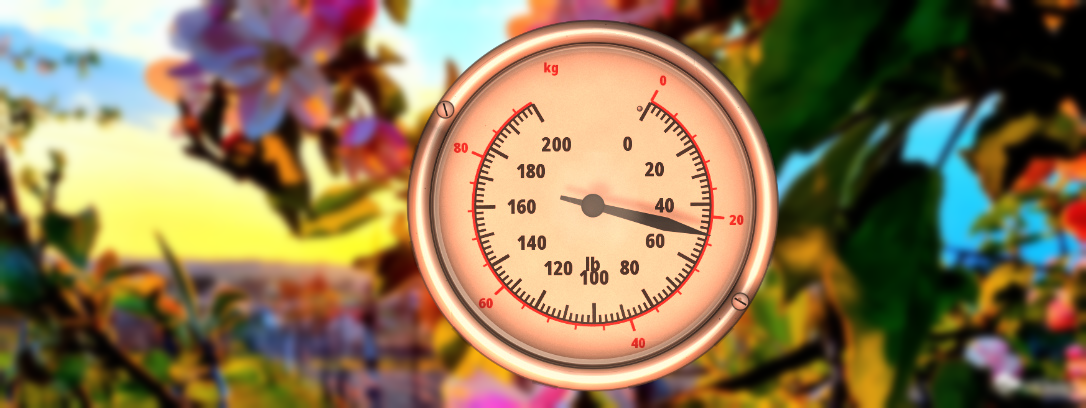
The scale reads 50 lb
